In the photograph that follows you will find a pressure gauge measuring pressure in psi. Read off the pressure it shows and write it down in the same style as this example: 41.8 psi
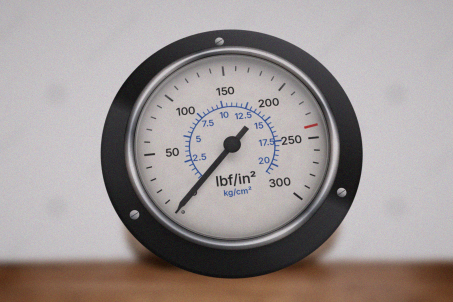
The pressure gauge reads 0 psi
